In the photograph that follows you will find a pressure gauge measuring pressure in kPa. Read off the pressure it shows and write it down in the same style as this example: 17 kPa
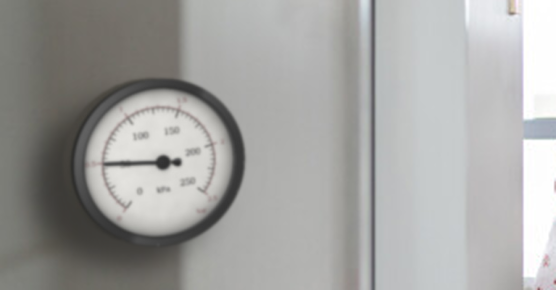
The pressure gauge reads 50 kPa
